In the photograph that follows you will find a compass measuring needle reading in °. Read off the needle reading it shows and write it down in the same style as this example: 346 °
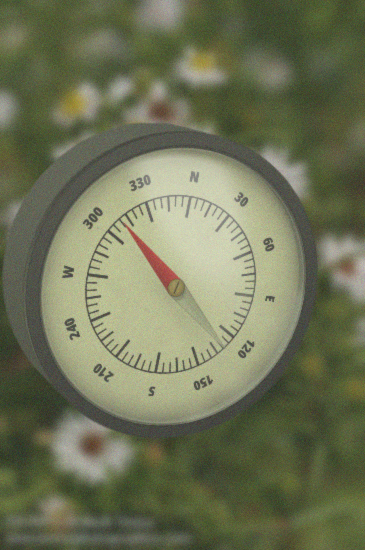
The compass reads 310 °
